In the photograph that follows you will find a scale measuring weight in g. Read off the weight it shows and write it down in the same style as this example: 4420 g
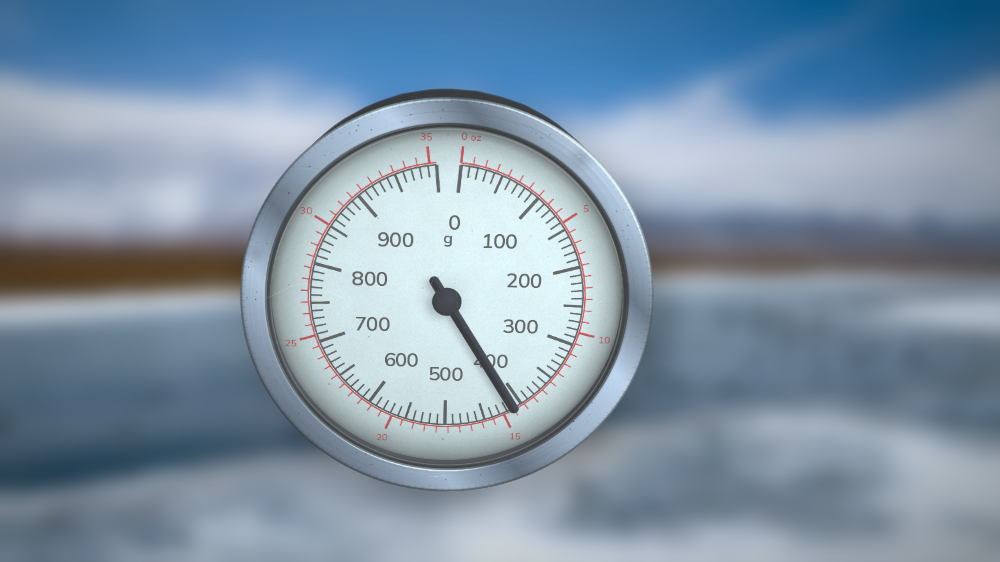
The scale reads 410 g
